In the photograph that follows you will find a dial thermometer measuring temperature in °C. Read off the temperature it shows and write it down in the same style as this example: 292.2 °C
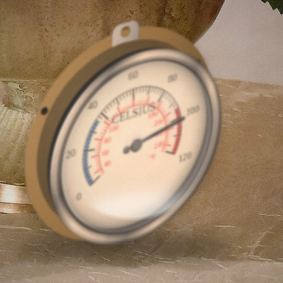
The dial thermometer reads 100 °C
